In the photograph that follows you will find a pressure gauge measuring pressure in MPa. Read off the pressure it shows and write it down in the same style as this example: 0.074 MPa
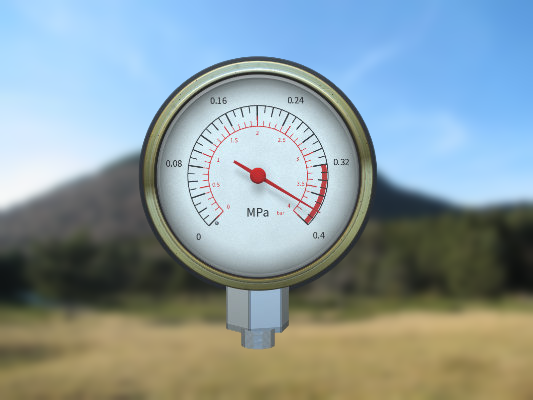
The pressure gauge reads 0.38 MPa
